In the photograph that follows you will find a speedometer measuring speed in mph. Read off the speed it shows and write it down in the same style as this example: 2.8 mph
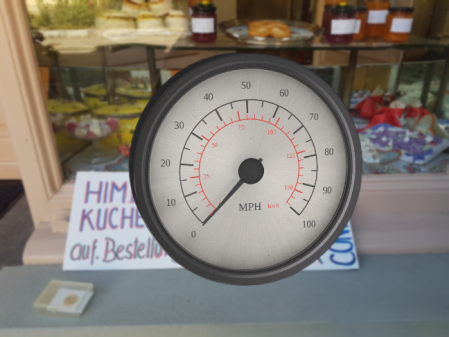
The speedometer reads 0 mph
